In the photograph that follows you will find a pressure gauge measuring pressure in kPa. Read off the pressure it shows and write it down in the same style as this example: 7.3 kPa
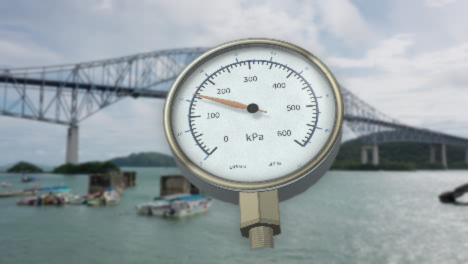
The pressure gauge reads 150 kPa
